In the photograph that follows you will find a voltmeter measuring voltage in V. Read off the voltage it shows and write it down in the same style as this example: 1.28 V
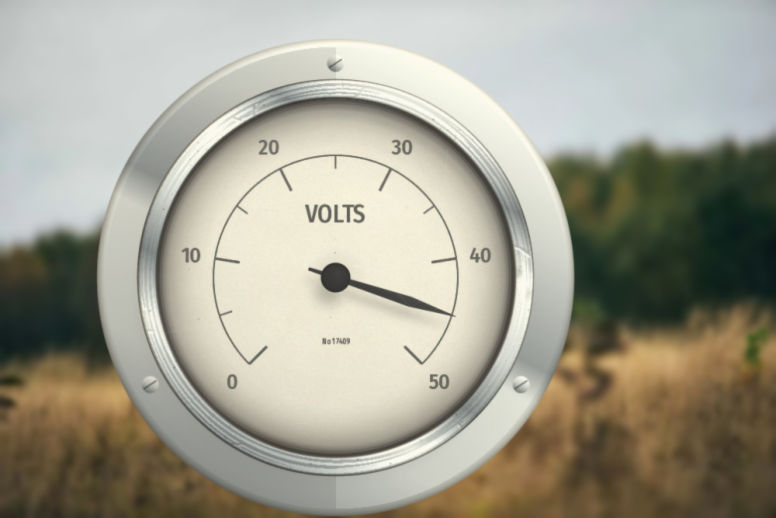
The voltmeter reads 45 V
